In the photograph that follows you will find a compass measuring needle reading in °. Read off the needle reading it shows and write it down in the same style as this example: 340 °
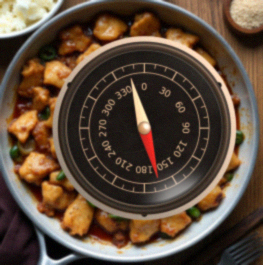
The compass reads 165 °
